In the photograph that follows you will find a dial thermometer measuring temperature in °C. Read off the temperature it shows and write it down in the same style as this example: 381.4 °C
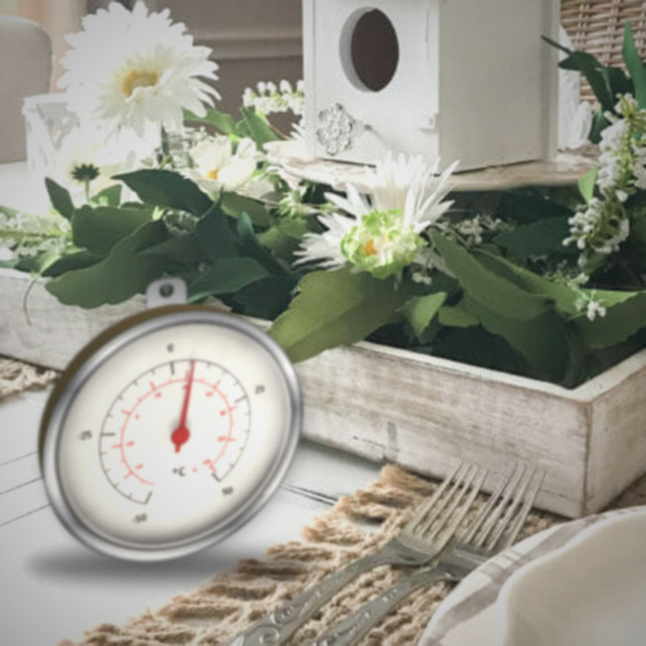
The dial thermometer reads 5 °C
